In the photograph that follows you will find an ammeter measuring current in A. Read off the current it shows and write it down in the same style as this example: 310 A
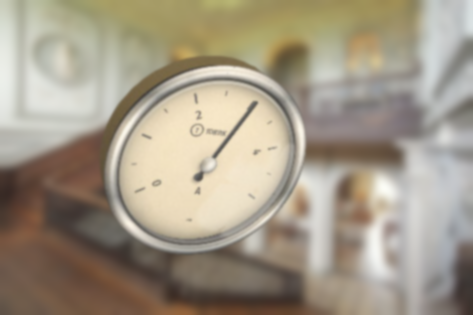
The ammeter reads 3 A
